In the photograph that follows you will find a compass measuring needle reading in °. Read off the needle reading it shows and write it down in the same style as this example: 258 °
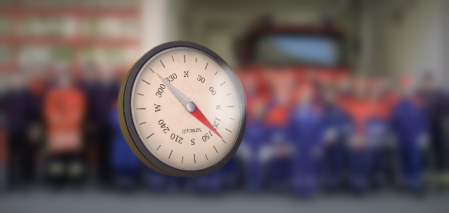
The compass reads 135 °
